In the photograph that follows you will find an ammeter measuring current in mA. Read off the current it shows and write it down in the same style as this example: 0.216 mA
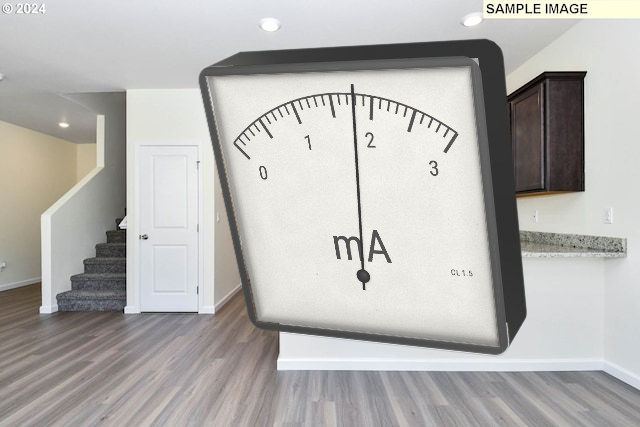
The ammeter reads 1.8 mA
